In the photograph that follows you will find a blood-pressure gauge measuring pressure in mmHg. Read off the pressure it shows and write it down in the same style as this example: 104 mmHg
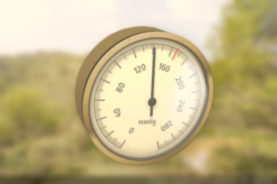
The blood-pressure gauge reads 140 mmHg
